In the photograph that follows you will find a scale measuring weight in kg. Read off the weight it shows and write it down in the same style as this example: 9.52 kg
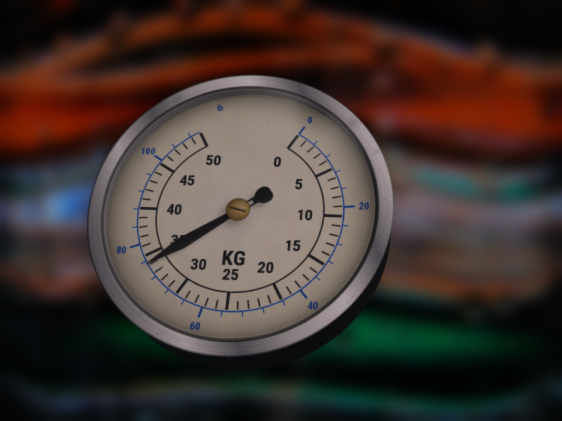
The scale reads 34 kg
